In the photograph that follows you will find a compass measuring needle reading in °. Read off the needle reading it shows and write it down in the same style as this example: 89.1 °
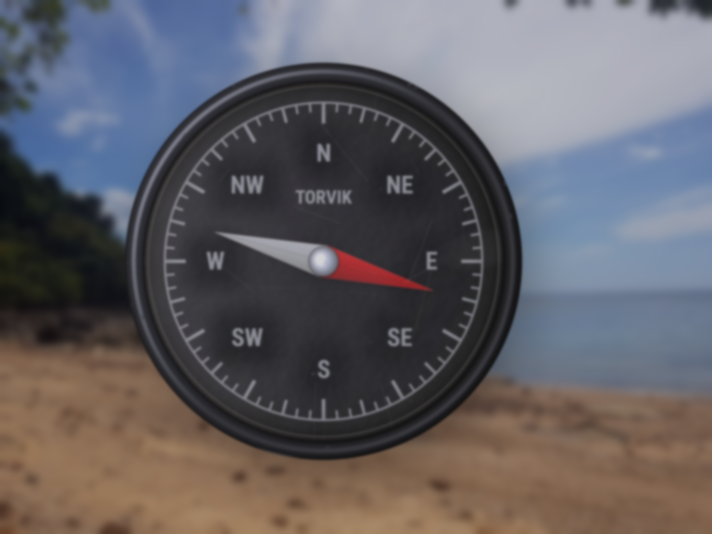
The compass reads 105 °
